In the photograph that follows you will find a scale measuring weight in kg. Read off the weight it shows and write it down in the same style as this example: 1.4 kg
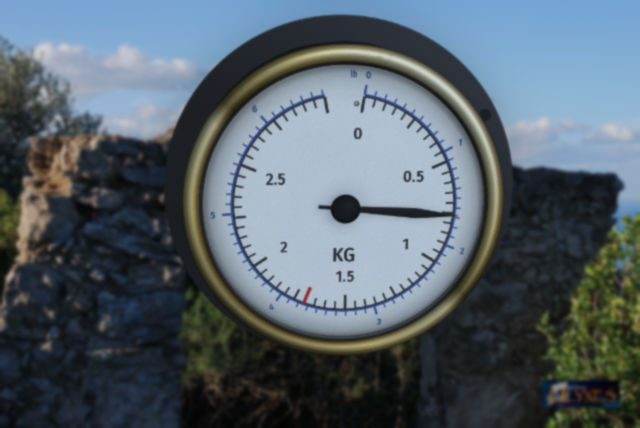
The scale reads 0.75 kg
